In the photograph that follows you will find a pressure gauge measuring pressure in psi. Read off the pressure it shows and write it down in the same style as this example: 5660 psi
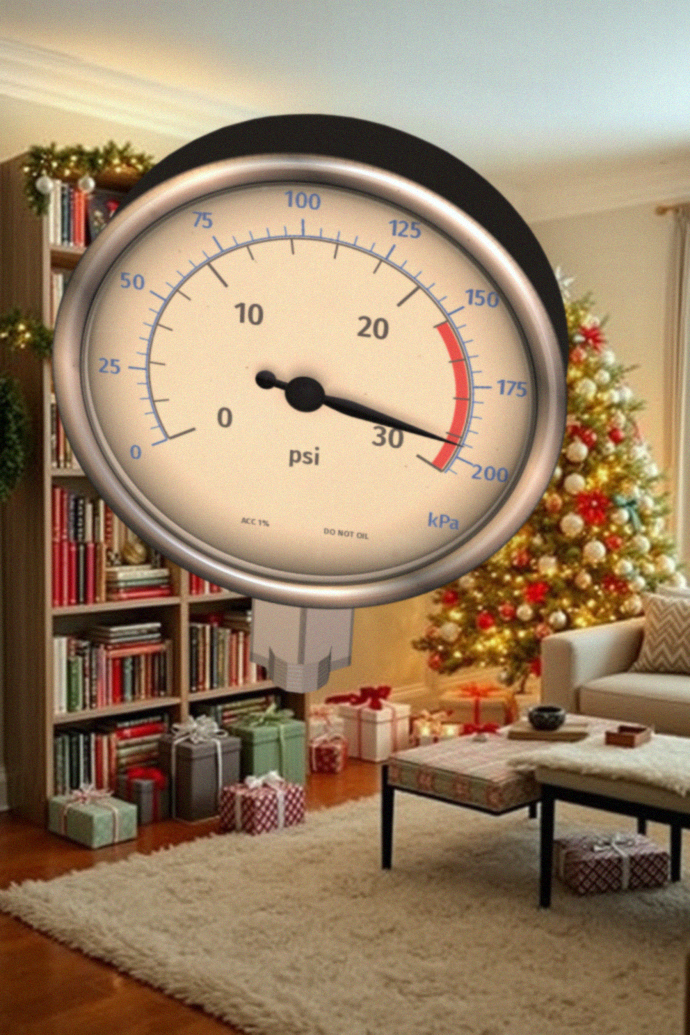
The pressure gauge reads 28 psi
